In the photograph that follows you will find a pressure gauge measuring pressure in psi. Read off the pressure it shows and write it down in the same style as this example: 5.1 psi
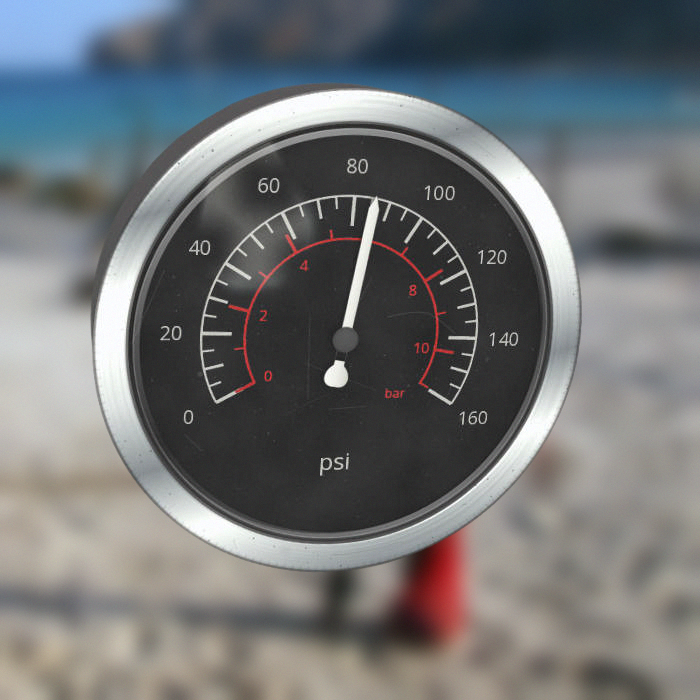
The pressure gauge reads 85 psi
